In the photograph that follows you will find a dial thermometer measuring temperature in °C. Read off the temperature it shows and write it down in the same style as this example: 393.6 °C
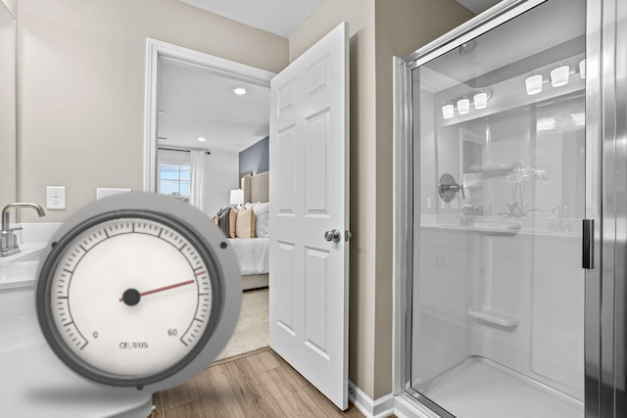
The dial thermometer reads 47 °C
